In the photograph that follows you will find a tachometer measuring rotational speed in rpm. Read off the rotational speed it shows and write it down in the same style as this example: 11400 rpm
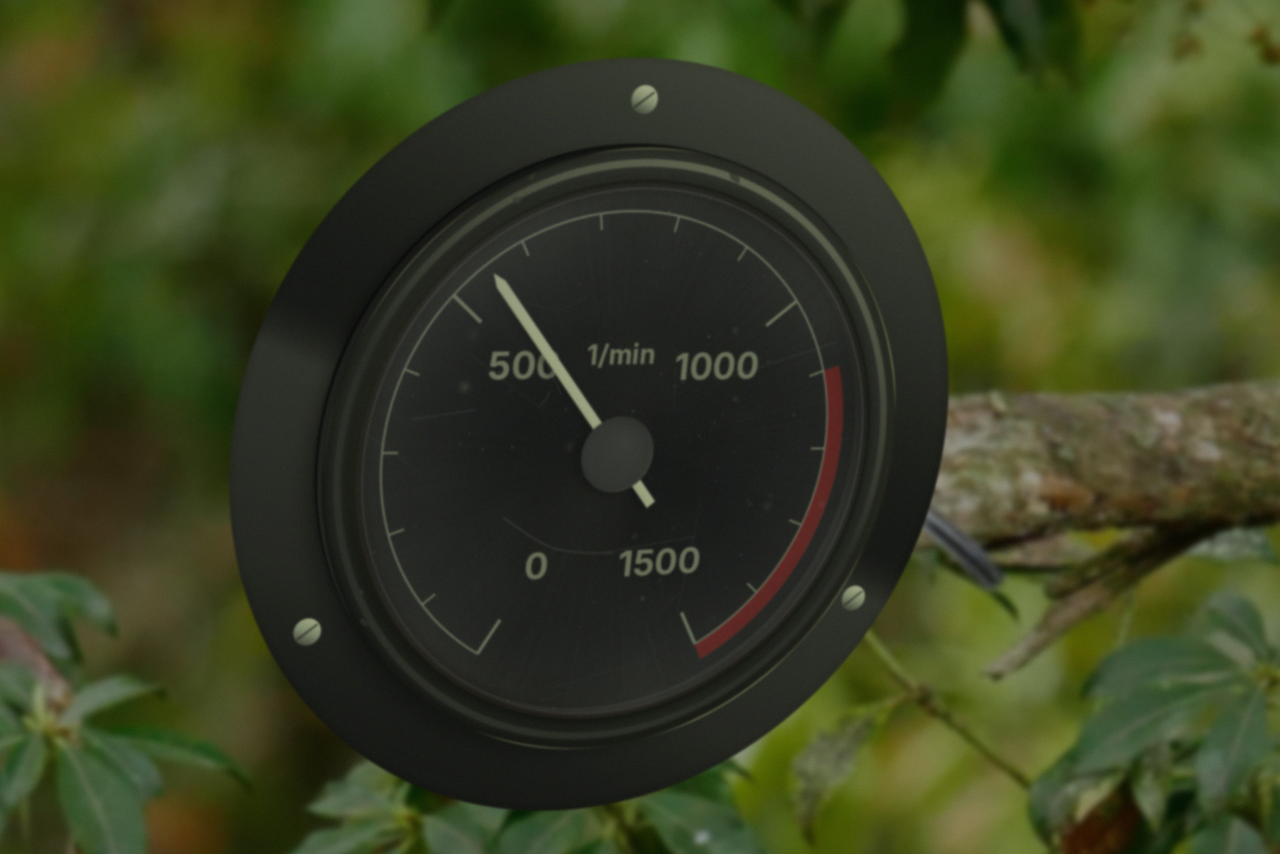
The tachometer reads 550 rpm
